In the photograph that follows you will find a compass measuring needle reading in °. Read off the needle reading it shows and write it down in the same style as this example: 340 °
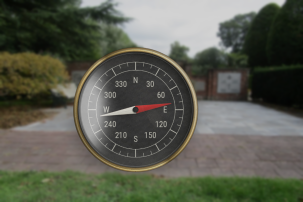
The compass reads 80 °
